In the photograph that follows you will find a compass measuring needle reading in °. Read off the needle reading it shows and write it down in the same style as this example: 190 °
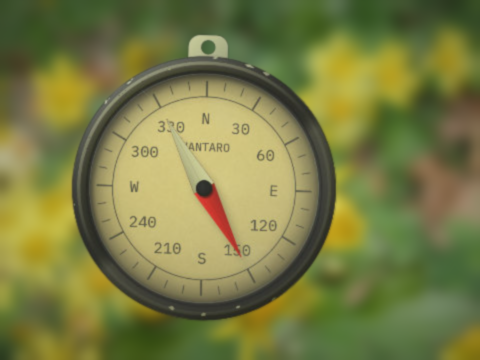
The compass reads 150 °
